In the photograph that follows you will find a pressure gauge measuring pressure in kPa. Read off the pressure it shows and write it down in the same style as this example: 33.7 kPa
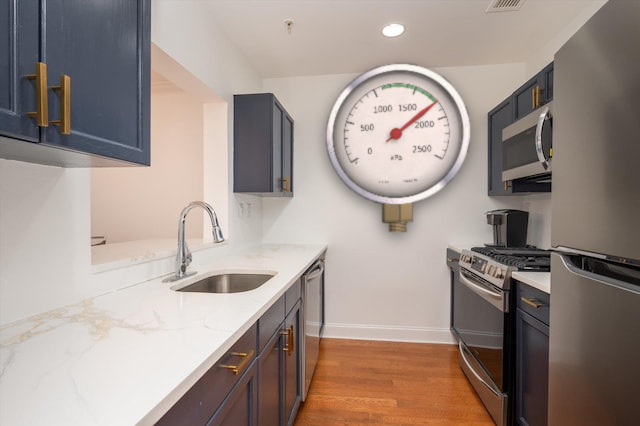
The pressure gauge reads 1800 kPa
